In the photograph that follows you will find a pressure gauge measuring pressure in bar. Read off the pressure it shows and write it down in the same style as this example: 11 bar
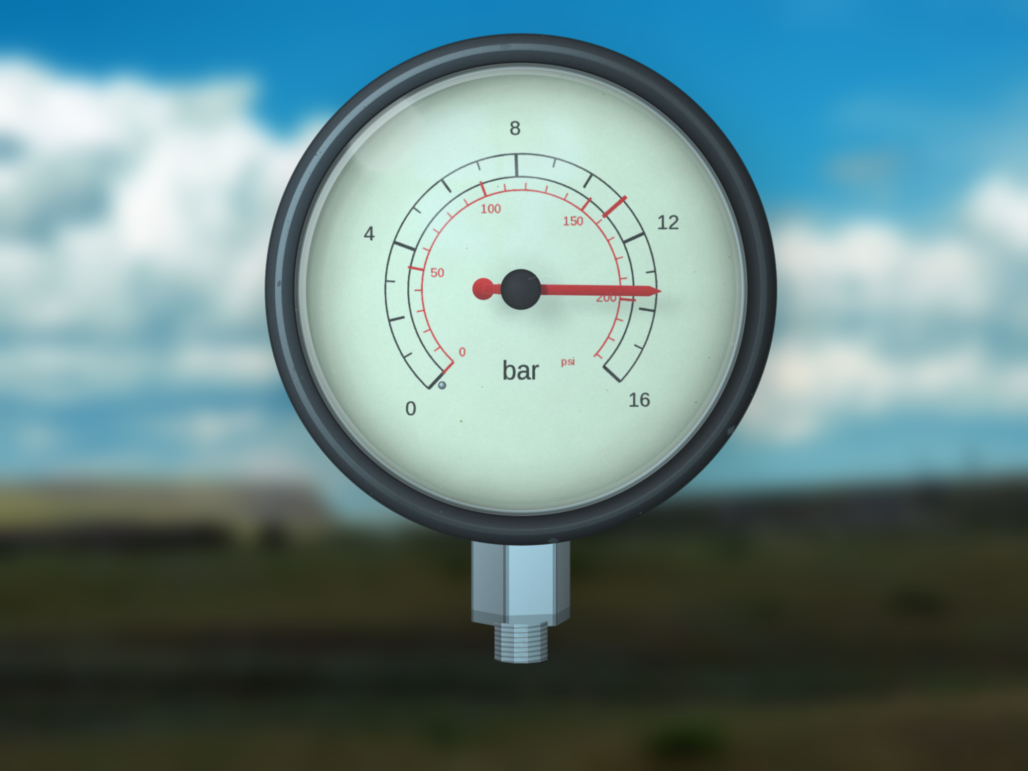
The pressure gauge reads 13.5 bar
